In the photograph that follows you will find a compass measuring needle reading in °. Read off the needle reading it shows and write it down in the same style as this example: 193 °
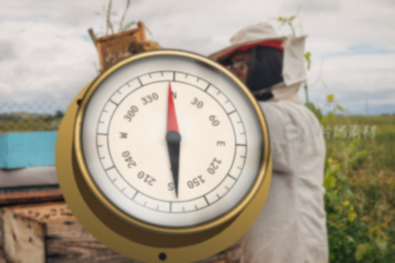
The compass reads 355 °
